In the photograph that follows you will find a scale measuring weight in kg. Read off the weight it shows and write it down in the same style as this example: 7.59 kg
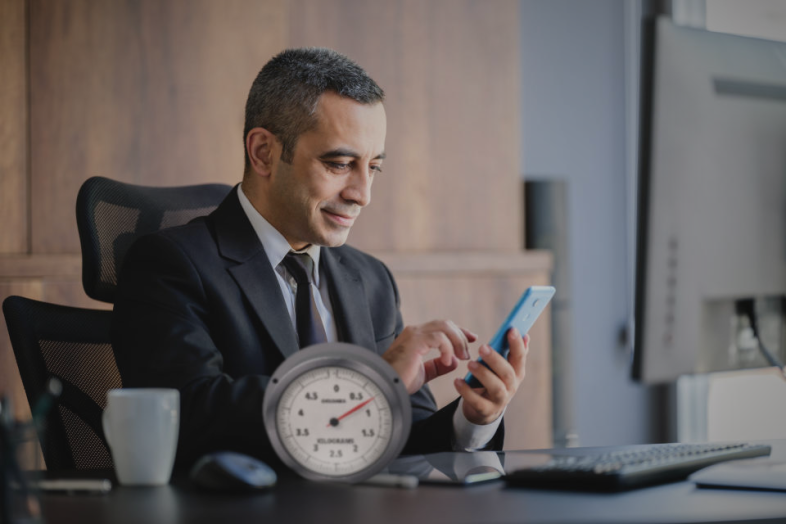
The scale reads 0.75 kg
